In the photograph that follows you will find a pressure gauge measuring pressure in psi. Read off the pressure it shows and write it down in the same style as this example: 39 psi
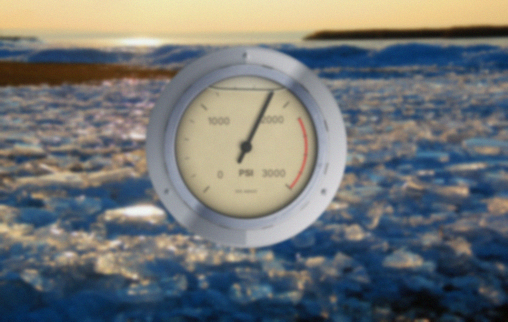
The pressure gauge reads 1800 psi
